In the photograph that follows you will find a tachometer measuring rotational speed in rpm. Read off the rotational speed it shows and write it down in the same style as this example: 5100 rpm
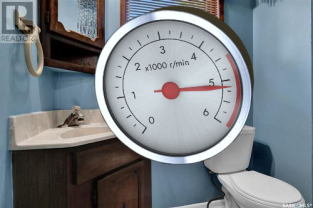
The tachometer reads 5125 rpm
